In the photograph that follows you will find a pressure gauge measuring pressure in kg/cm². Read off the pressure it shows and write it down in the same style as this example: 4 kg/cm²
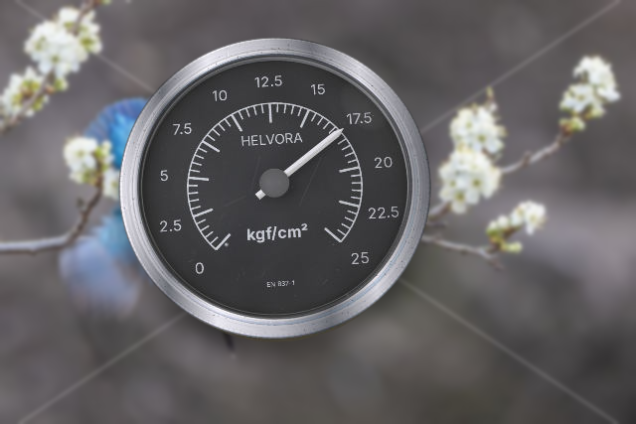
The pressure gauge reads 17.5 kg/cm²
